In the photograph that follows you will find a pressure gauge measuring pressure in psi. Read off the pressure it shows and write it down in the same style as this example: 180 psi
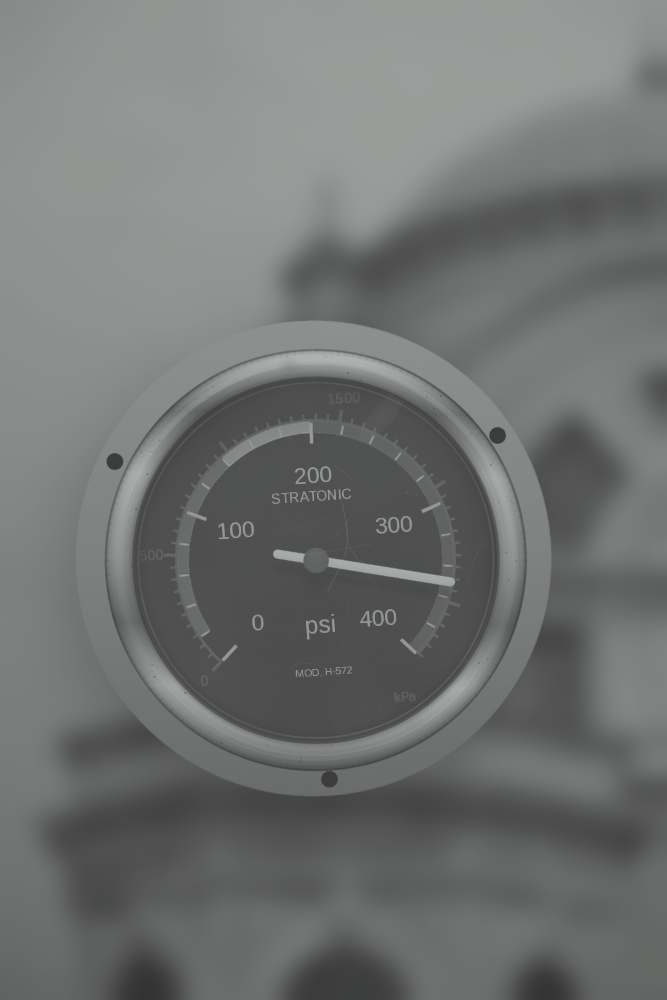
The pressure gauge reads 350 psi
